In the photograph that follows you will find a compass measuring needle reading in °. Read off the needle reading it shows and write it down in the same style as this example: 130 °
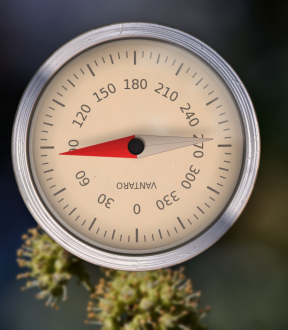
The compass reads 85 °
